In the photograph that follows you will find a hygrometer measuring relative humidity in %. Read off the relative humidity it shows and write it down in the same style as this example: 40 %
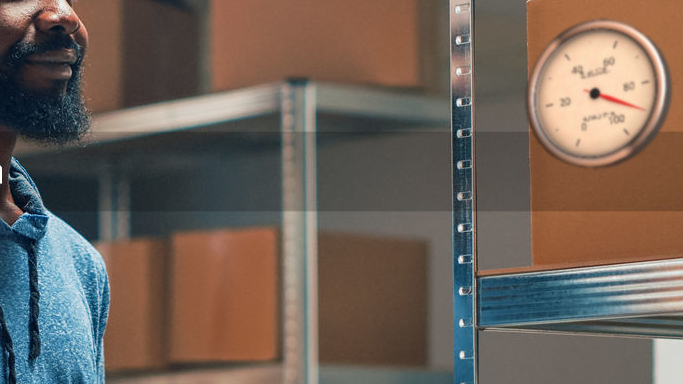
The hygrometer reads 90 %
